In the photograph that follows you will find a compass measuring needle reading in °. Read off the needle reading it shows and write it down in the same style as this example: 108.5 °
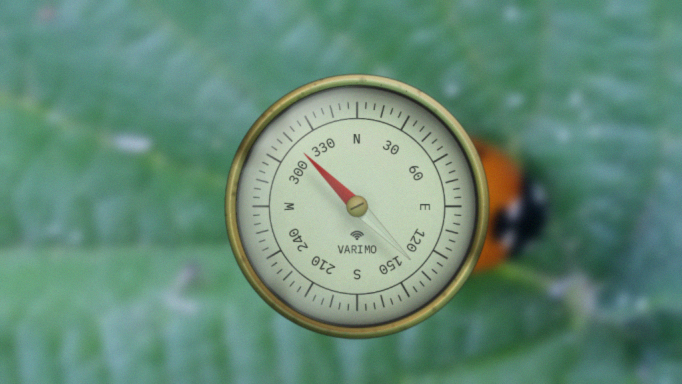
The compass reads 315 °
